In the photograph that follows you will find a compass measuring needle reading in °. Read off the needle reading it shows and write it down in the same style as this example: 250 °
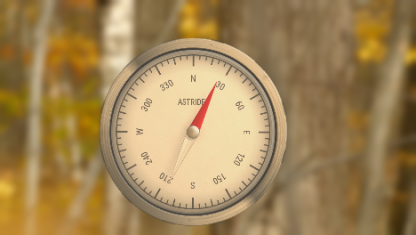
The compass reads 25 °
